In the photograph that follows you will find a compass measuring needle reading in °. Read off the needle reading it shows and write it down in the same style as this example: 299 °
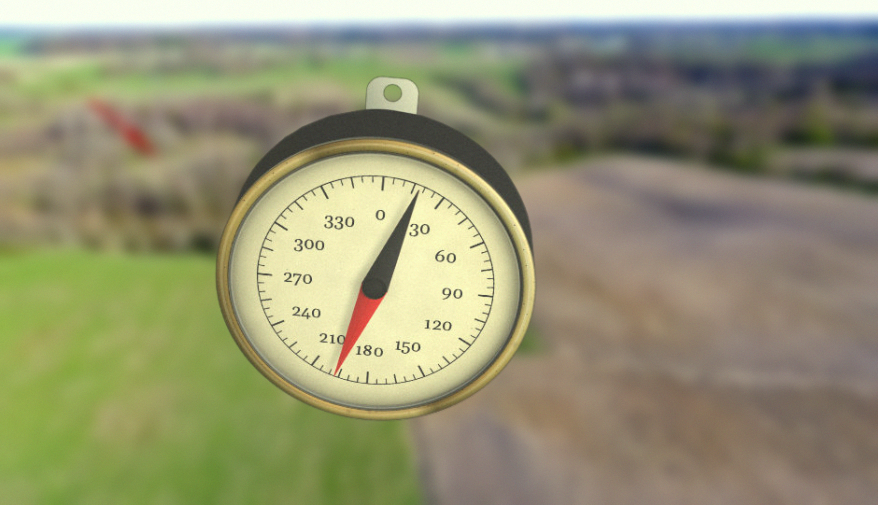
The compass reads 197.5 °
